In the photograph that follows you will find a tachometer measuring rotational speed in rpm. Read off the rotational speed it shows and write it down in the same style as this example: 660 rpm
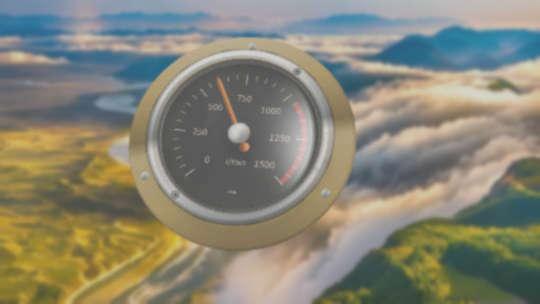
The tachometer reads 600 rpm
